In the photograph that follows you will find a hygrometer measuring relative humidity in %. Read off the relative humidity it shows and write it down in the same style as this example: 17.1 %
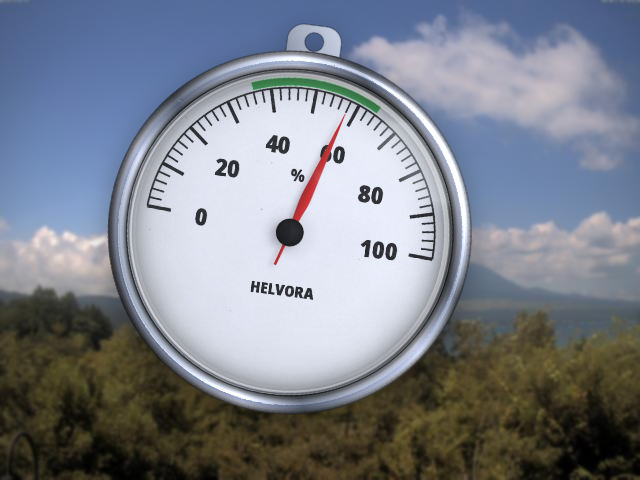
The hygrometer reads 58 %
